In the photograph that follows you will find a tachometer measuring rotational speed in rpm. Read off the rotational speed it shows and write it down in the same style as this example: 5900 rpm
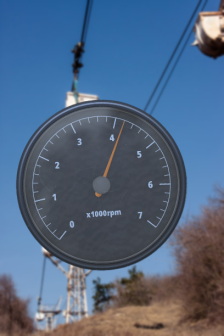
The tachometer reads 4200 rpm
